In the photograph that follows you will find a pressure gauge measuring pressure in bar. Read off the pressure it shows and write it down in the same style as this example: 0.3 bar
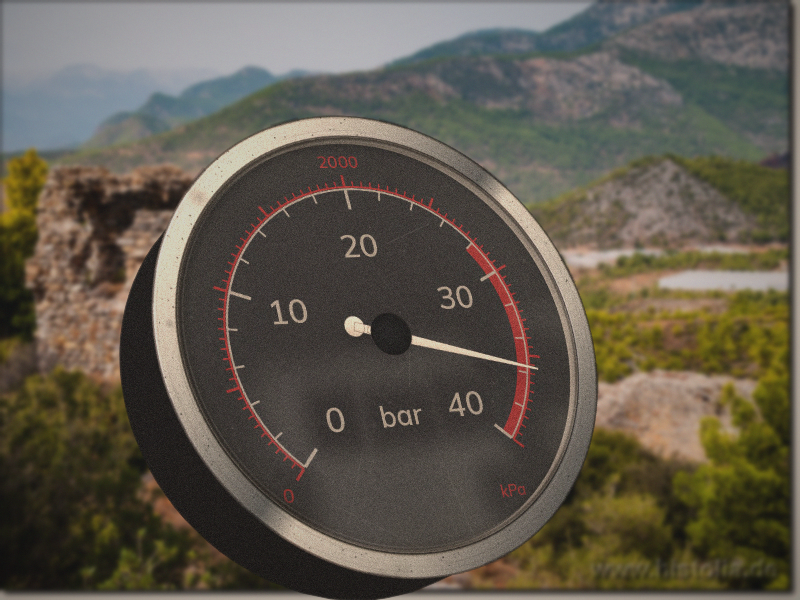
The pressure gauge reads 36 bar
